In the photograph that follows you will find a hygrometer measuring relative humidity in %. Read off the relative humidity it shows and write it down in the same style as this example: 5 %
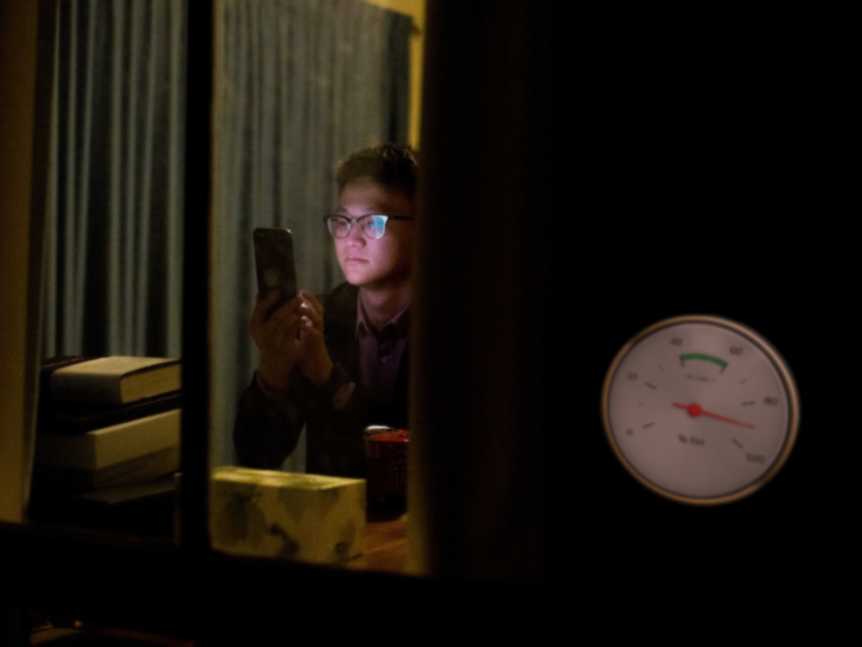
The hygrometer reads 90 %
